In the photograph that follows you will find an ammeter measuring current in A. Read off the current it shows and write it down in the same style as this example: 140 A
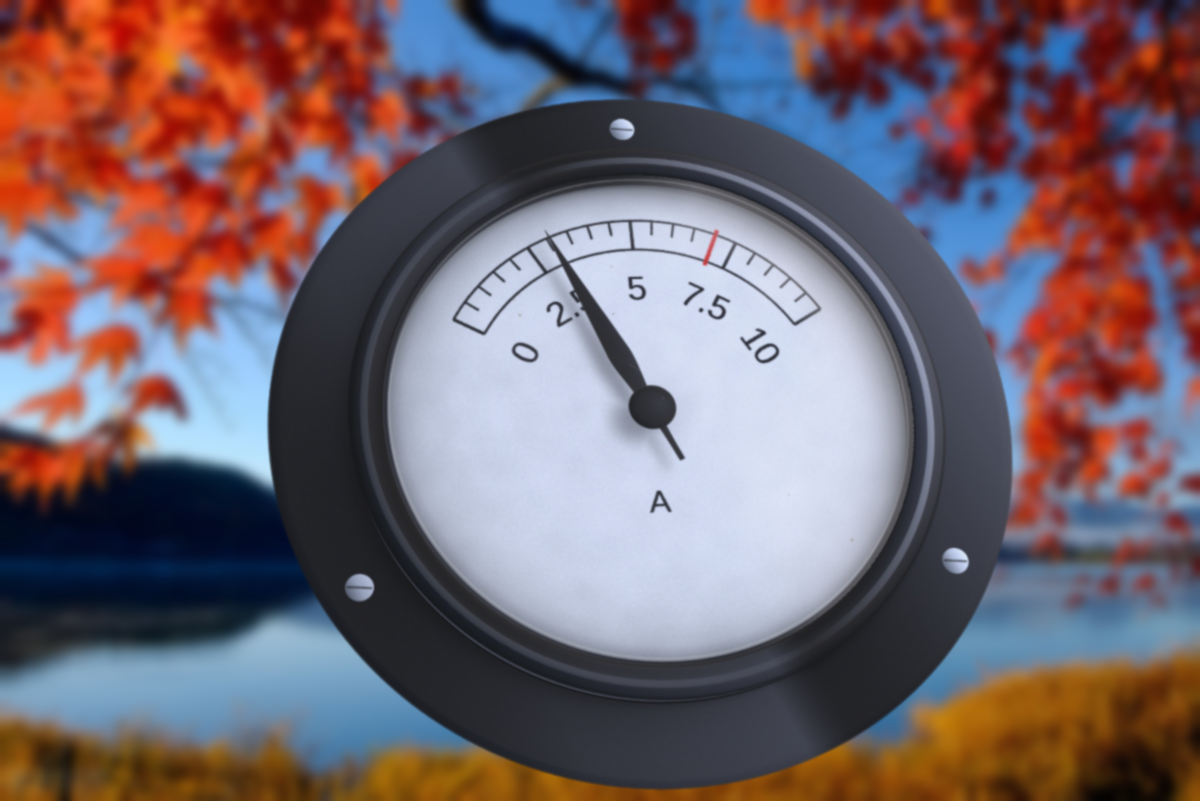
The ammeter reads 3 A
